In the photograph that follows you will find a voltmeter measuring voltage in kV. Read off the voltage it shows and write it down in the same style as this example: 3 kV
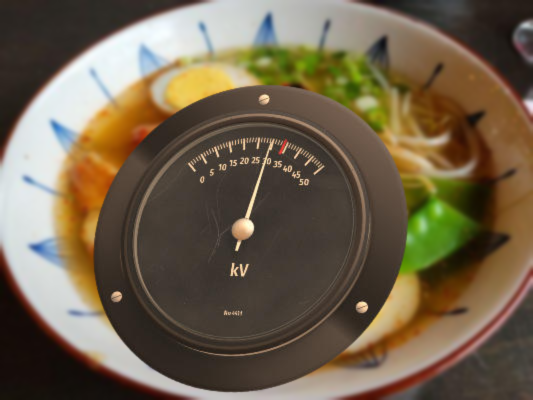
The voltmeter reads 30 kV
